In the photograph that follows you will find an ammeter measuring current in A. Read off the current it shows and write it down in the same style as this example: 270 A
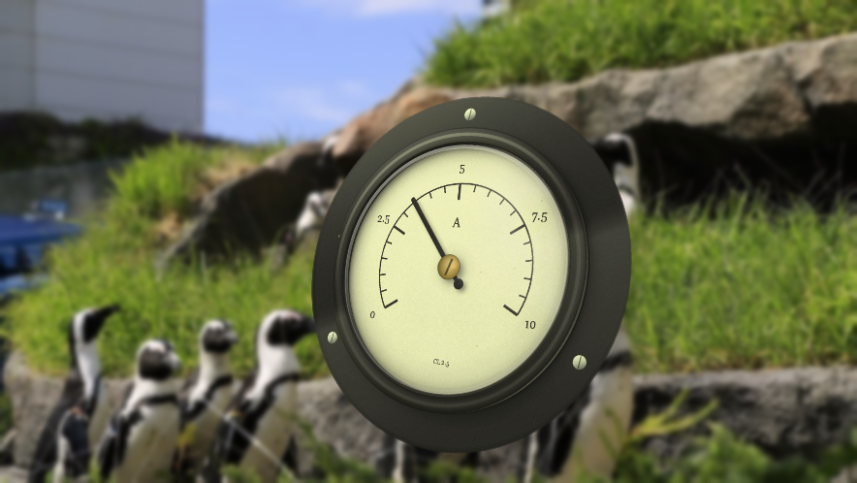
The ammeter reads 3.5 A
